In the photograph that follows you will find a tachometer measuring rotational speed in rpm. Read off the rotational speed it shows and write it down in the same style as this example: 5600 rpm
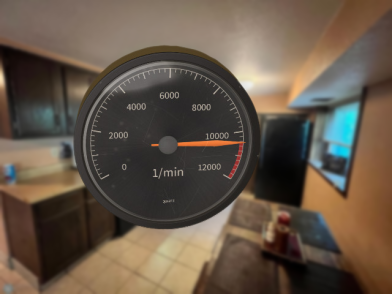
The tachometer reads 10400 rpm
